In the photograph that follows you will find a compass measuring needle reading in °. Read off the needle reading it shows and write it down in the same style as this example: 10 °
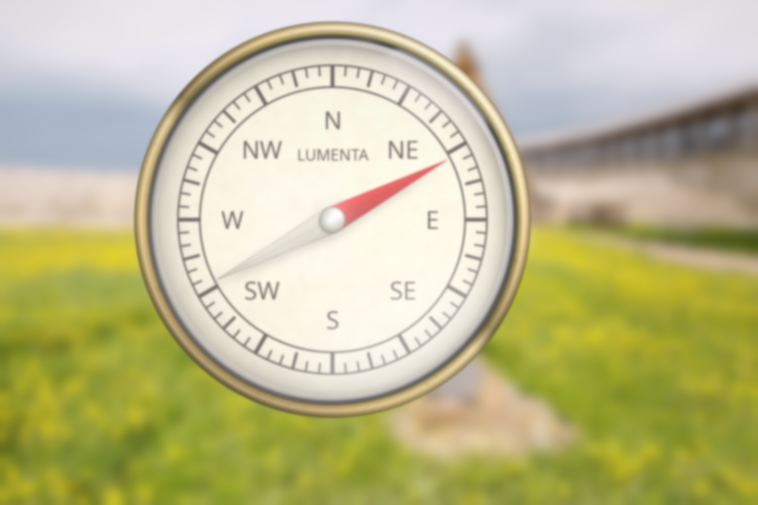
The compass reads 62.5 °
